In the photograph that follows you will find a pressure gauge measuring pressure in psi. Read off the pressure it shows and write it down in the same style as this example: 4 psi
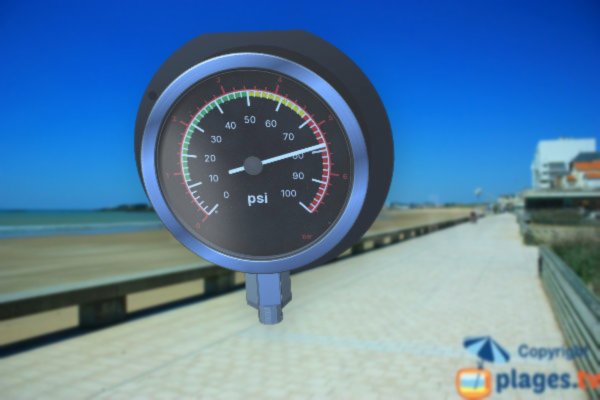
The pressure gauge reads 78 psi
